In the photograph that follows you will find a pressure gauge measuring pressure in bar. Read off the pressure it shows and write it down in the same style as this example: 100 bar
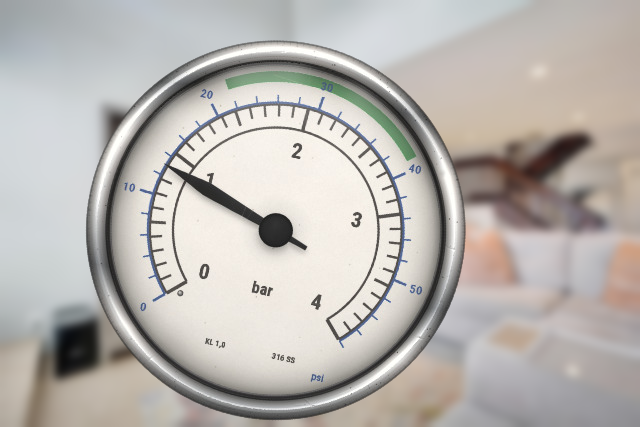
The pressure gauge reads 0.9 bar
